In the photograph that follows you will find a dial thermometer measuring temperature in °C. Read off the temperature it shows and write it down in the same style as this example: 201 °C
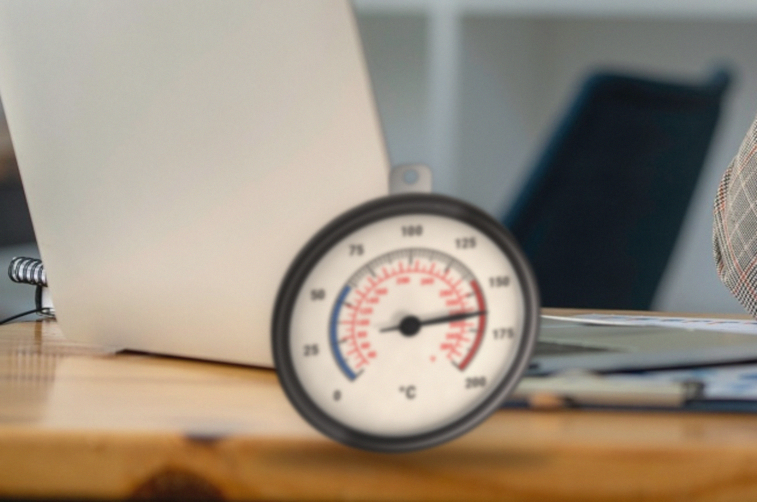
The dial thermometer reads 162.5 °C
